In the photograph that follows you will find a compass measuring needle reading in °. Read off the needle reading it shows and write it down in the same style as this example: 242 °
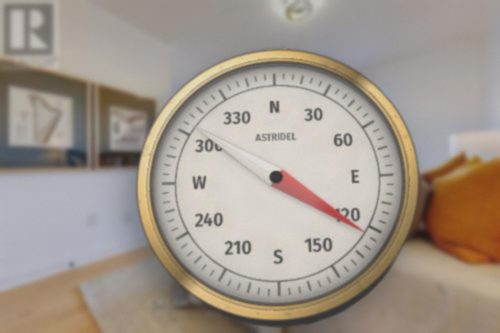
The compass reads 125 °
